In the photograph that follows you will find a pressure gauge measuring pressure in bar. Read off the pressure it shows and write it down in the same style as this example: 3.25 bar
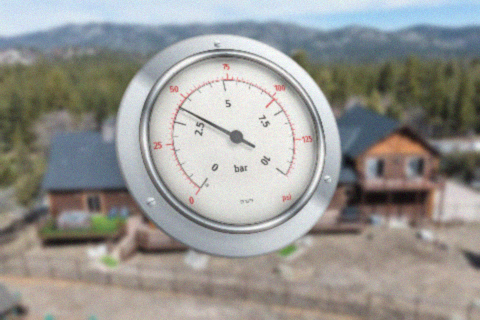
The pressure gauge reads 3 bar
